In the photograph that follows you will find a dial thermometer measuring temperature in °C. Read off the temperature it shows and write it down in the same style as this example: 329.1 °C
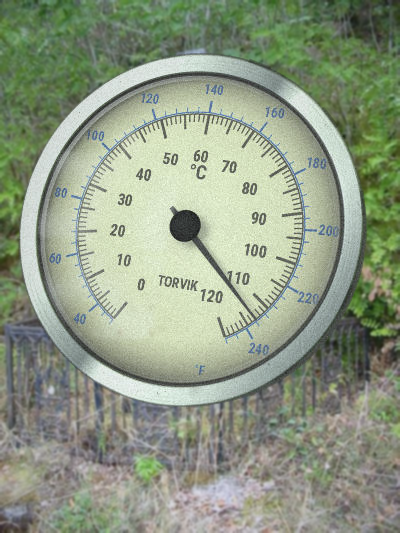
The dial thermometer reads 113 °C
